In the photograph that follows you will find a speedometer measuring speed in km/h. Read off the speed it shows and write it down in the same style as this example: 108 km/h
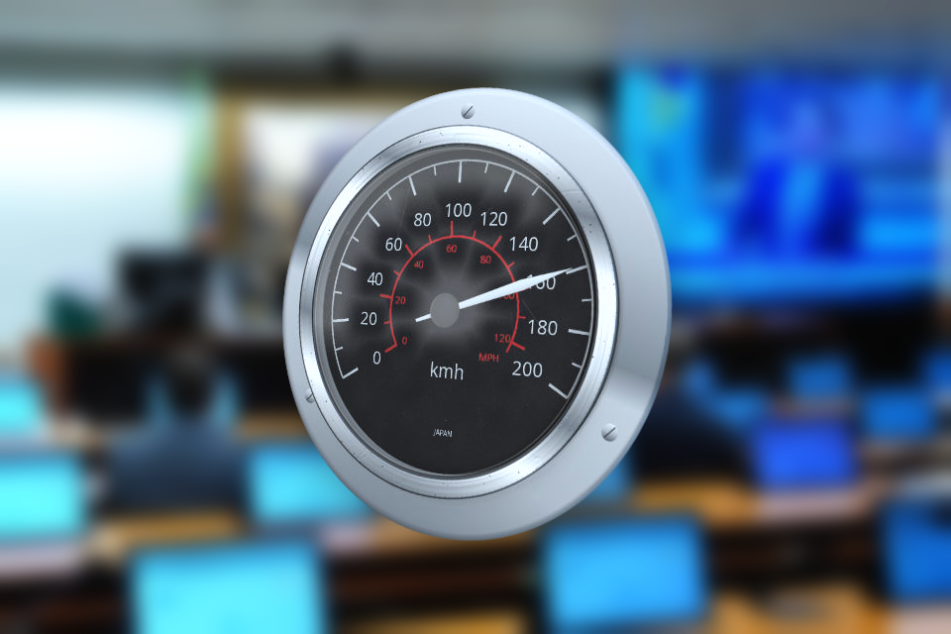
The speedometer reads 160 km/h
